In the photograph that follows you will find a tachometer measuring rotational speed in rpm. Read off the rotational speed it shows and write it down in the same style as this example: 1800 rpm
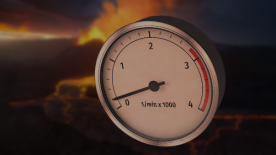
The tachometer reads 200 rpm
